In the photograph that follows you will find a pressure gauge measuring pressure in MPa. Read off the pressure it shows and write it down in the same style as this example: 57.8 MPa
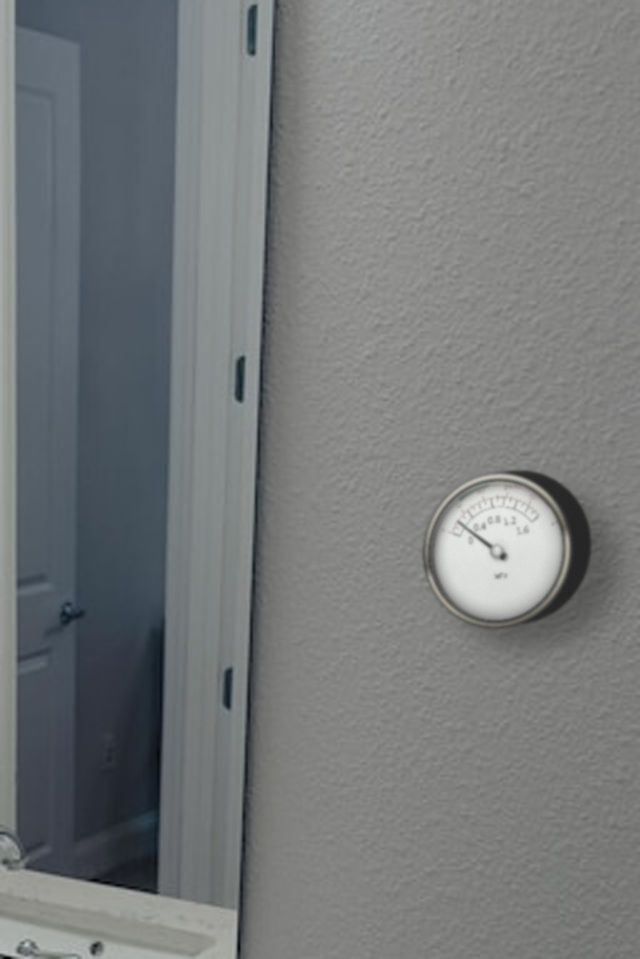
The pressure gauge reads 0.2 MPa
